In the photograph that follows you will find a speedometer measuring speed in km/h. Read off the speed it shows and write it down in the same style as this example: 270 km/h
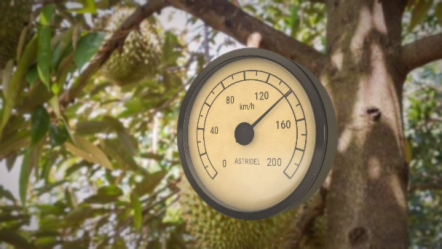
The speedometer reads 140 km/h
